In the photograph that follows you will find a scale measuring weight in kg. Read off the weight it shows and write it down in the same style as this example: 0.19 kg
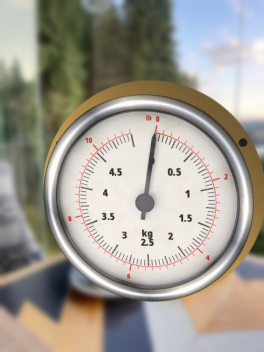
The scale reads 0 kg
